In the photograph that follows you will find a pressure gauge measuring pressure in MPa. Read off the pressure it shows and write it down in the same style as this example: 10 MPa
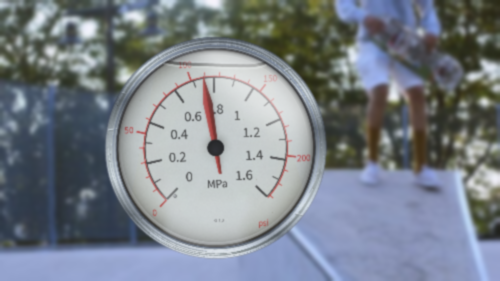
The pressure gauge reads 0.75 MPa
